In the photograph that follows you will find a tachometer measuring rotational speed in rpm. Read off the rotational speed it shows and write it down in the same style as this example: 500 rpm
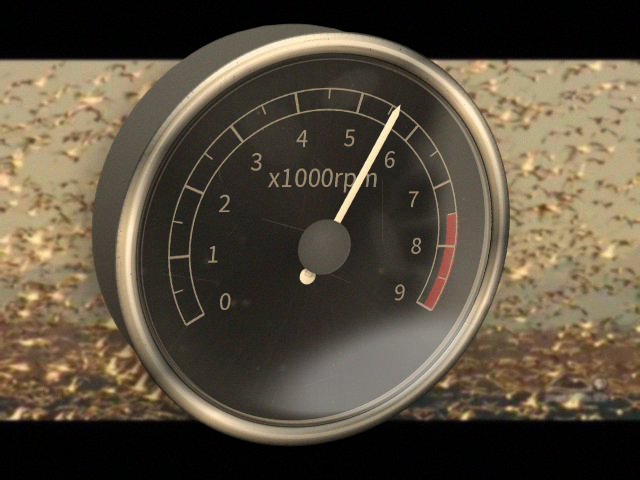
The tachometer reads 5500 rpm
